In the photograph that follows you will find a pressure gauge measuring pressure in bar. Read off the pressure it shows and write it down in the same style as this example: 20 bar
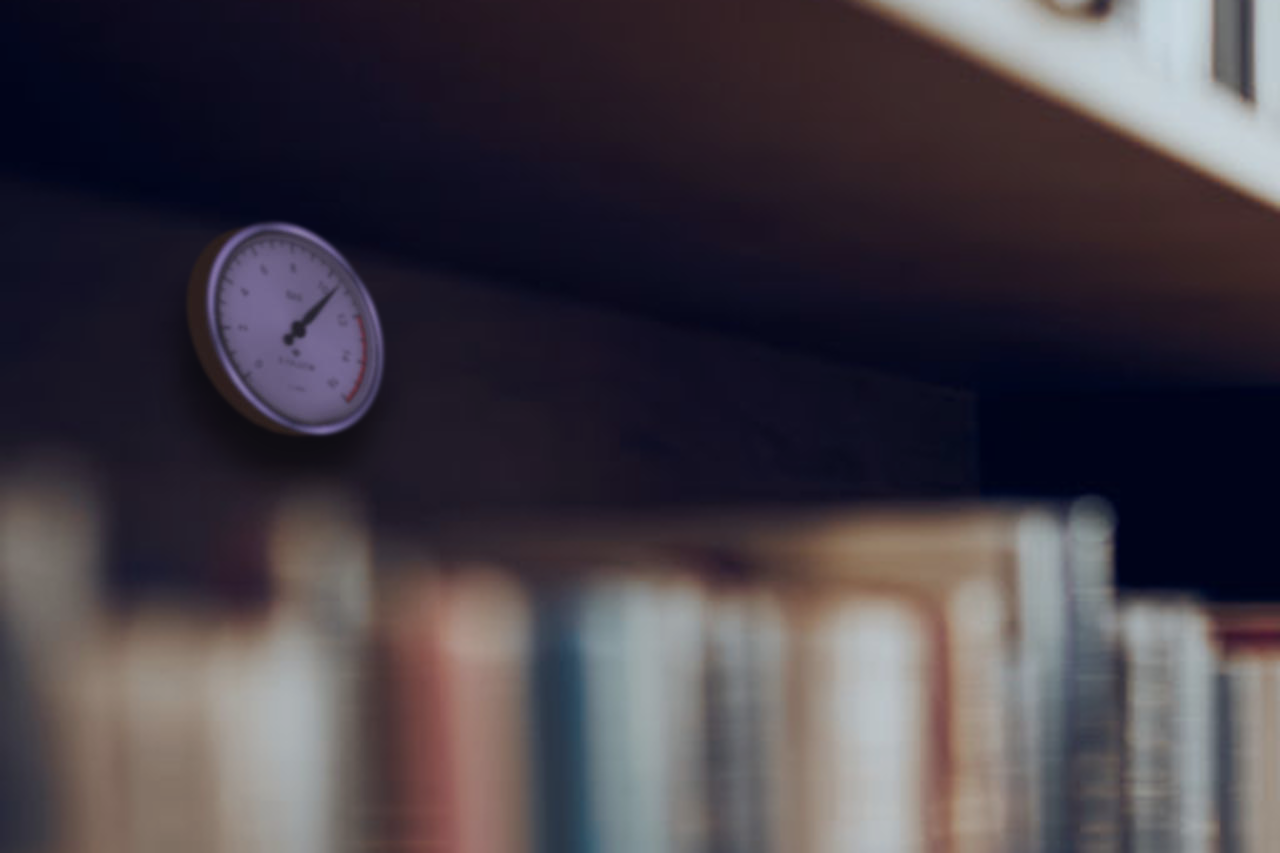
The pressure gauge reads 10.5 bar
